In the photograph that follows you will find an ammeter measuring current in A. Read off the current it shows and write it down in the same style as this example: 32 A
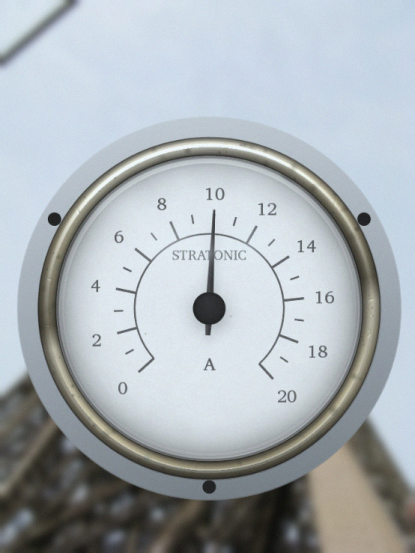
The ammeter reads 10 A
